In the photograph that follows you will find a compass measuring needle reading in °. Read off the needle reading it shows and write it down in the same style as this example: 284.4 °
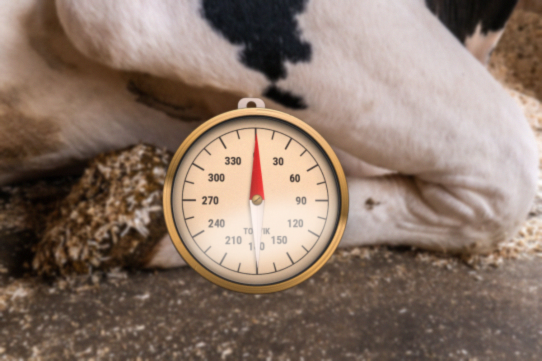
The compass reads 0 °
